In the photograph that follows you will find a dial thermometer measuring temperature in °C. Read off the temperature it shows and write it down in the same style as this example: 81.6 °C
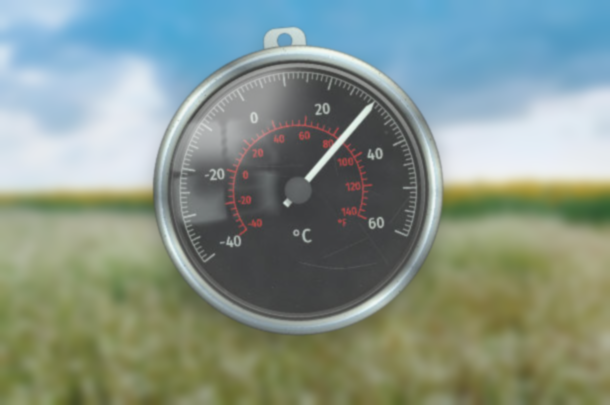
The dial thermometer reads 30 °C
